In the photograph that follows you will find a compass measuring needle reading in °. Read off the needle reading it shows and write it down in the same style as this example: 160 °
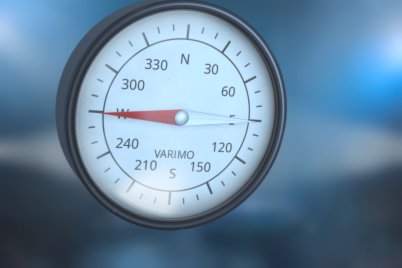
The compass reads 270 °
